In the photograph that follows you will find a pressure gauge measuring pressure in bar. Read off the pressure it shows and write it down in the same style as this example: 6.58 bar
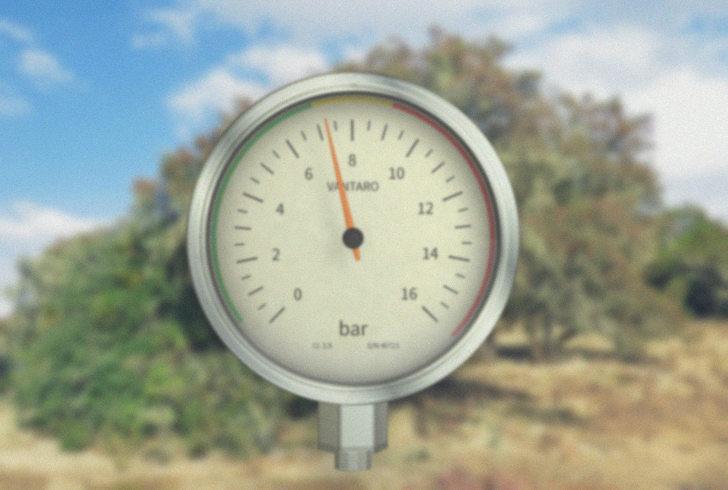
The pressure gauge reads 7.25 bar
